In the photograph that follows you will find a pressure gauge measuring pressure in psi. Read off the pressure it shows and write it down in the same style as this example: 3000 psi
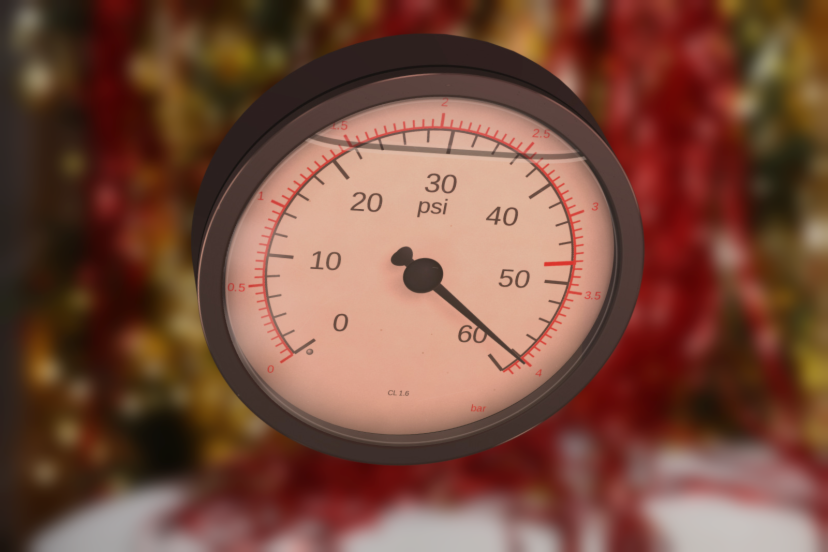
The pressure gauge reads 58 psi
